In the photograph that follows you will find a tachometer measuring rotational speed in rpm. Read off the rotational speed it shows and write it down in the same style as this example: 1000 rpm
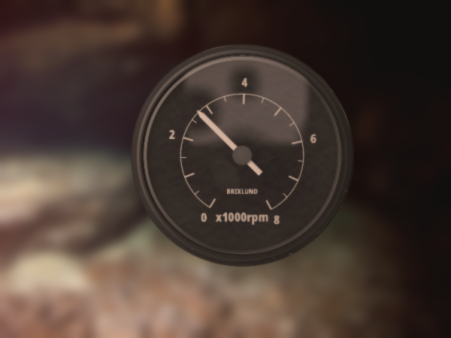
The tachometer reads 2750 rpm
